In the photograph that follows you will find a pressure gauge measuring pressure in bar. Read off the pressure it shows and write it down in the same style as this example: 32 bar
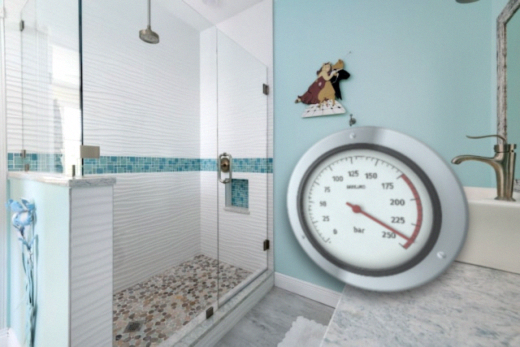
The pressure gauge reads 240 bar
